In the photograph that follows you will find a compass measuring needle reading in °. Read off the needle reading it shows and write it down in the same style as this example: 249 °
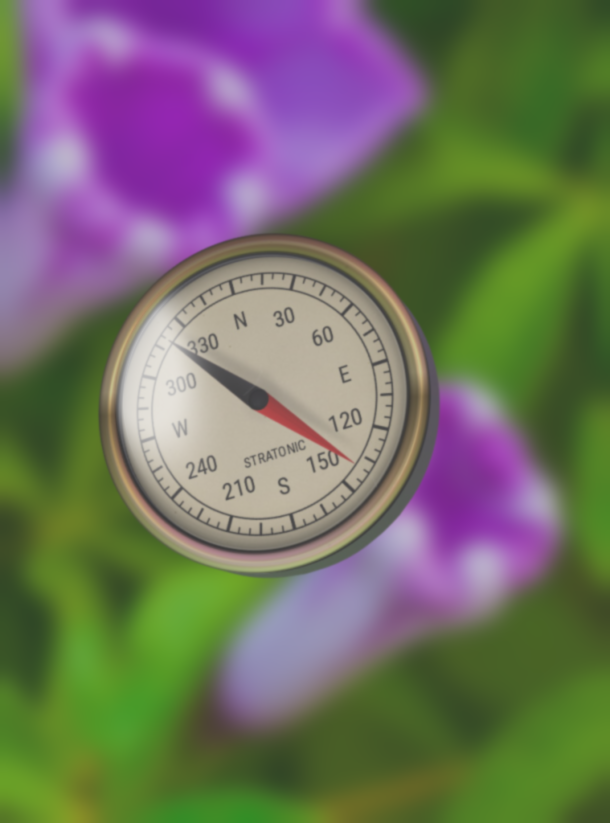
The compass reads 140 °
